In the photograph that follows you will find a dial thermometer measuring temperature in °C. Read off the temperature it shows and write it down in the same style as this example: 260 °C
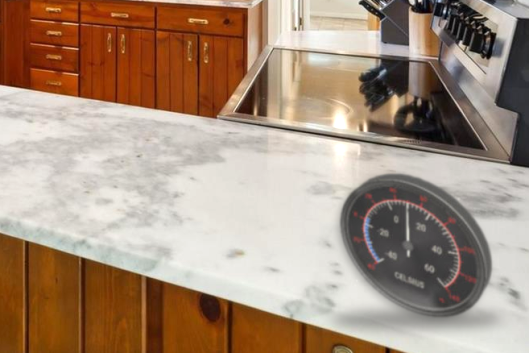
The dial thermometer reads 10 °C
